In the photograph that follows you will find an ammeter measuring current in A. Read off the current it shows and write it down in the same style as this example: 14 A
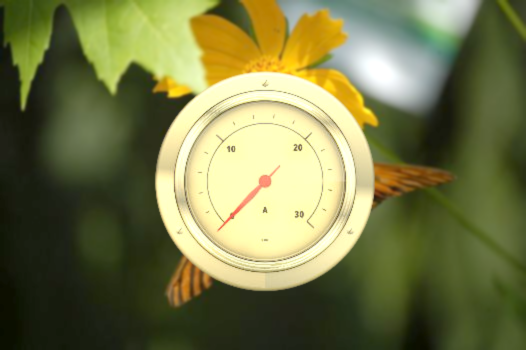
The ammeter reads 0 A
